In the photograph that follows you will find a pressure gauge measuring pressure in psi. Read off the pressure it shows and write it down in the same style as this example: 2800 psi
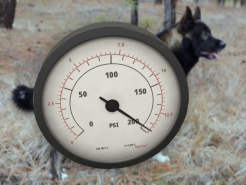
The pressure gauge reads 195 psi
